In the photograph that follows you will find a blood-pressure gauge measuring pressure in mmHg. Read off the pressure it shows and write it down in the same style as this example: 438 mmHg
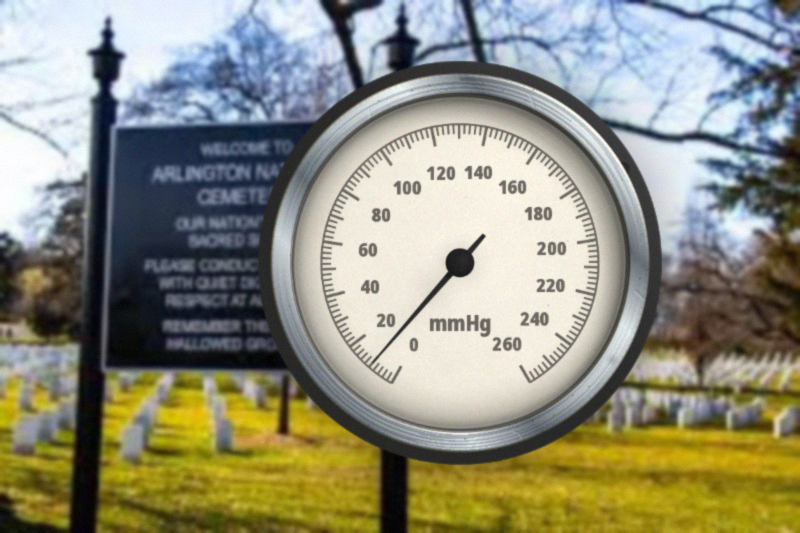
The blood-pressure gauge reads 10 mmHg
